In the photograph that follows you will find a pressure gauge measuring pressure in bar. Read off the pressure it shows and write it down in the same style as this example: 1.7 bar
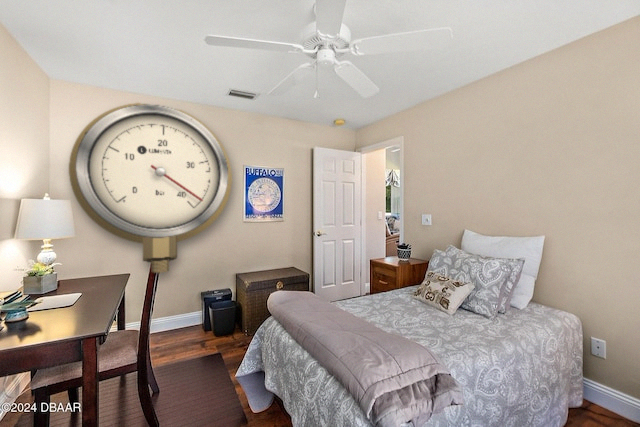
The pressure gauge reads 38 bar
